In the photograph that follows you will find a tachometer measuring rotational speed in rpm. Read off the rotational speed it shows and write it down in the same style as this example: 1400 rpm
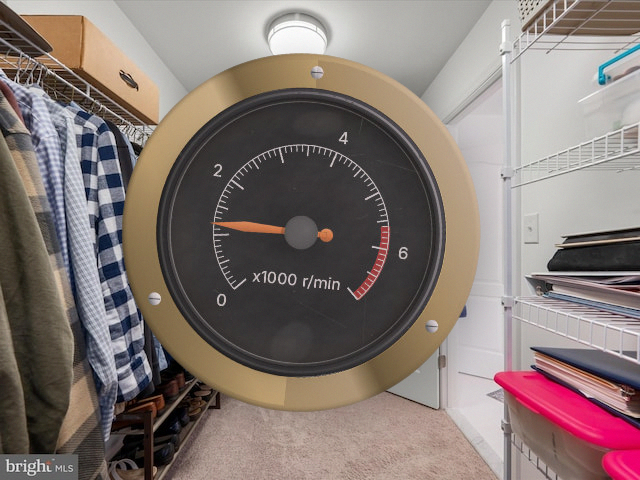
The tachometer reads 1200 rpm
